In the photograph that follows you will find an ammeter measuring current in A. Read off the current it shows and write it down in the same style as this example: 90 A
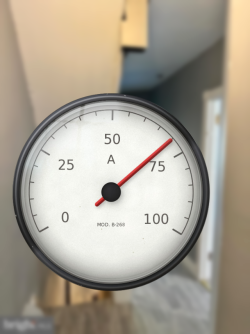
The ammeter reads 70 A
